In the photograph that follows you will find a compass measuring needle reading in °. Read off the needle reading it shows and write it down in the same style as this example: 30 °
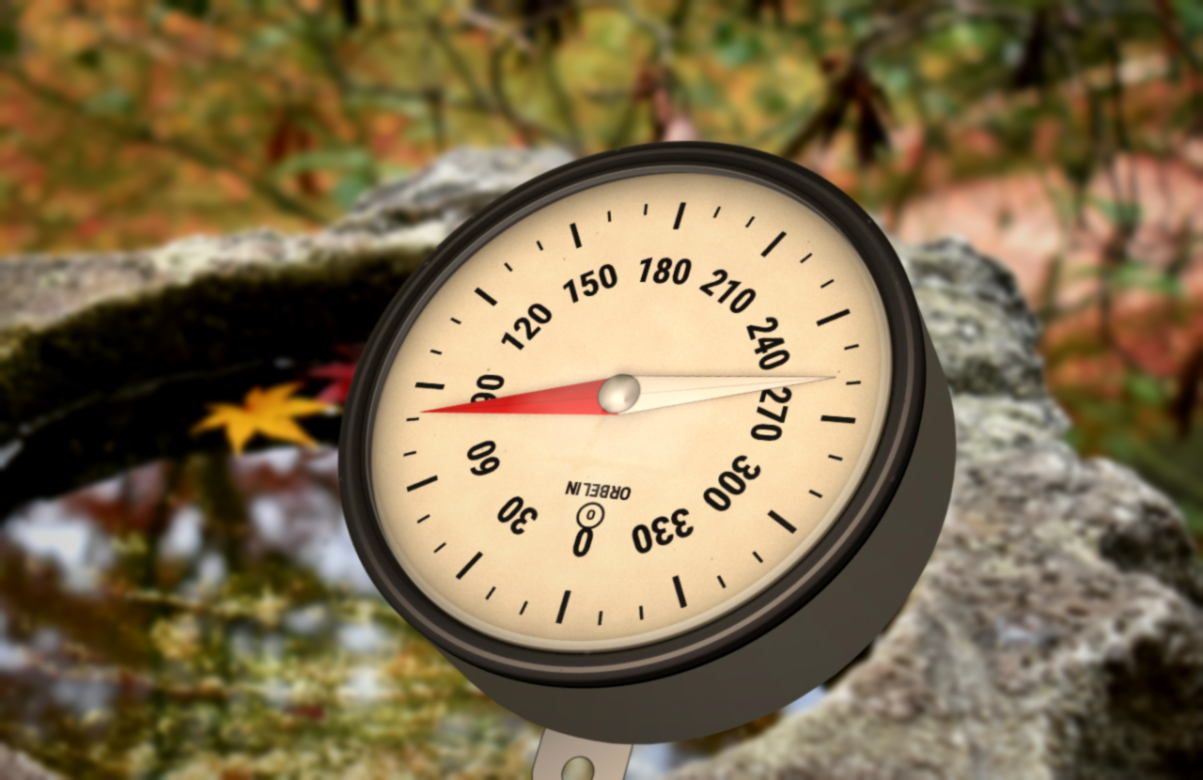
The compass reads 80 °
